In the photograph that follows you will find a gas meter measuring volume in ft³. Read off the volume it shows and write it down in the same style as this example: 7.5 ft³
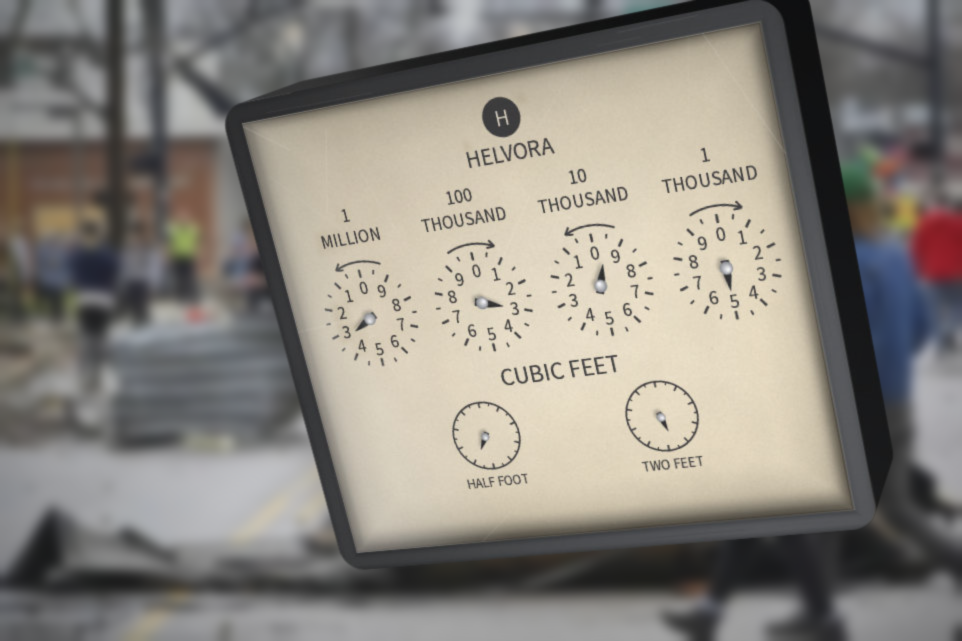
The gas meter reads 329500 ft³
